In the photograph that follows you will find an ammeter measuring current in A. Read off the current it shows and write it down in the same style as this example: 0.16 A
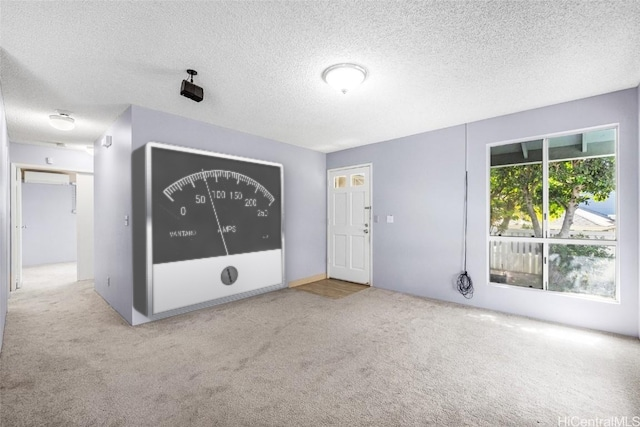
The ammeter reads 75 A
